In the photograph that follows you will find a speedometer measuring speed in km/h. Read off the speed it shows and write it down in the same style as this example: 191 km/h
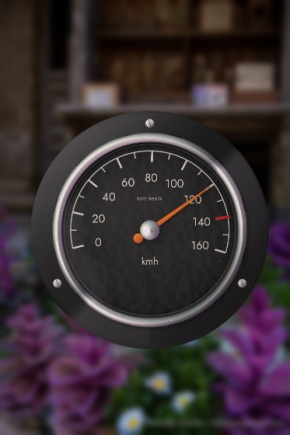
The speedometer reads 120 km/h
